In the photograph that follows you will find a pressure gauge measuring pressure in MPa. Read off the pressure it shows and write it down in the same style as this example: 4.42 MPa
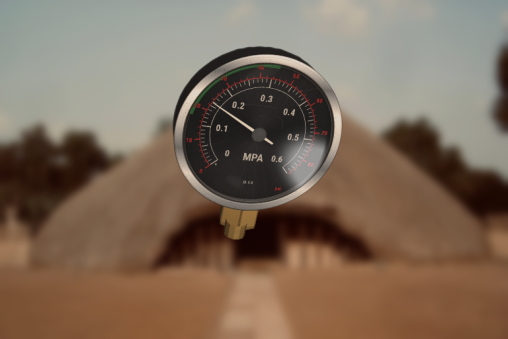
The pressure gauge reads 0.16 MPa
